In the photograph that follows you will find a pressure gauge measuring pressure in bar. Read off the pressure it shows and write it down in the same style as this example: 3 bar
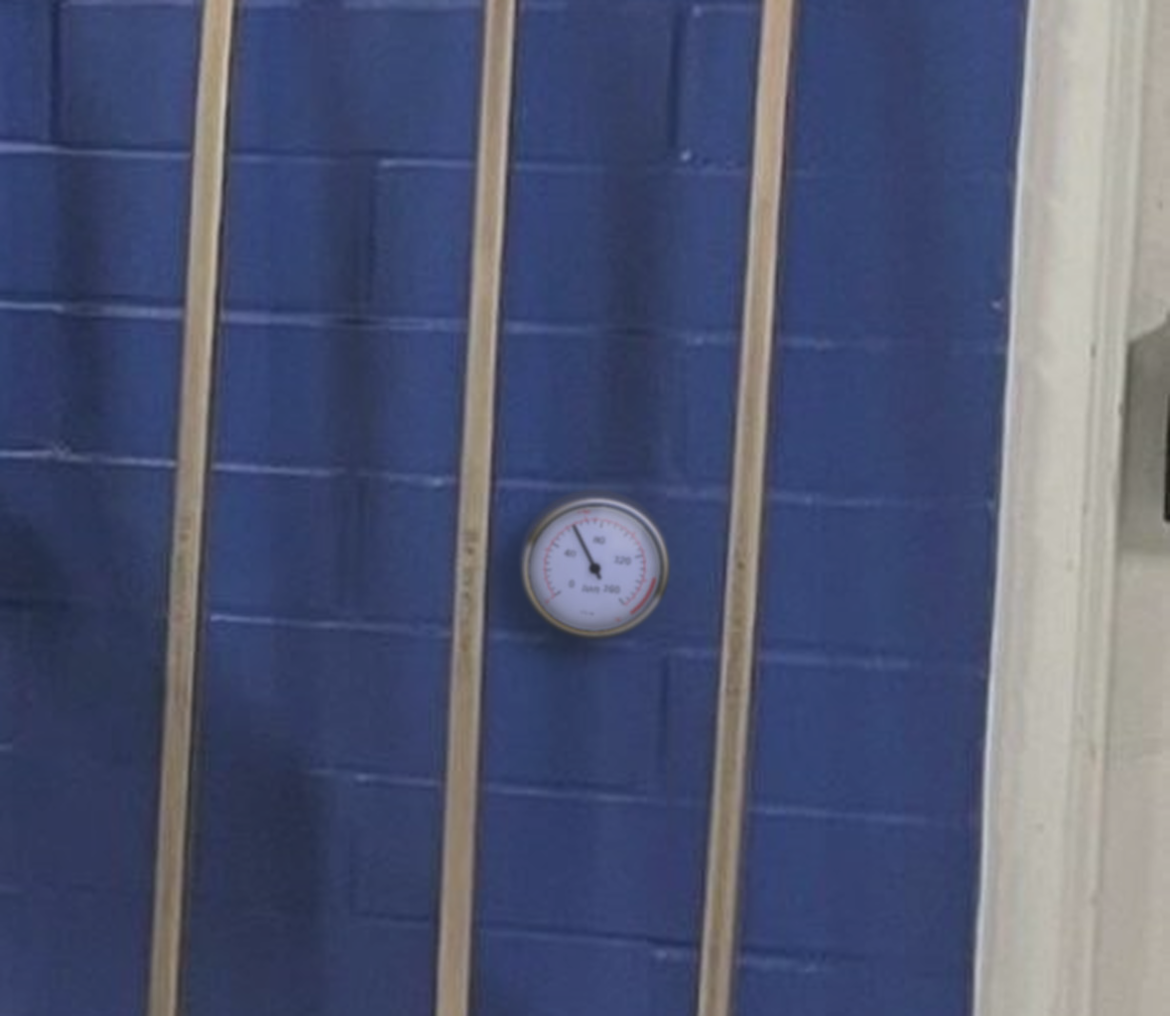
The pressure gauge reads 60 bar
